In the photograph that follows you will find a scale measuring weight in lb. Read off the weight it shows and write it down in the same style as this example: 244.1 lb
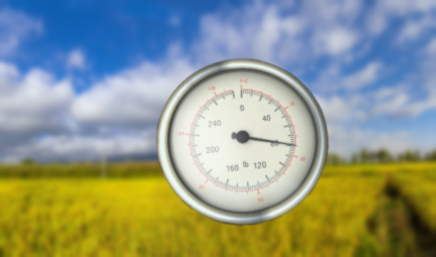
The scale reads 80 lb
